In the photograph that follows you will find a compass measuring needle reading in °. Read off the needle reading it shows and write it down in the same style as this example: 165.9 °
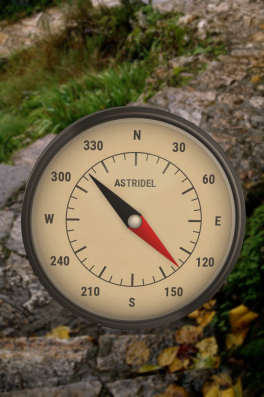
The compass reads 135 °
